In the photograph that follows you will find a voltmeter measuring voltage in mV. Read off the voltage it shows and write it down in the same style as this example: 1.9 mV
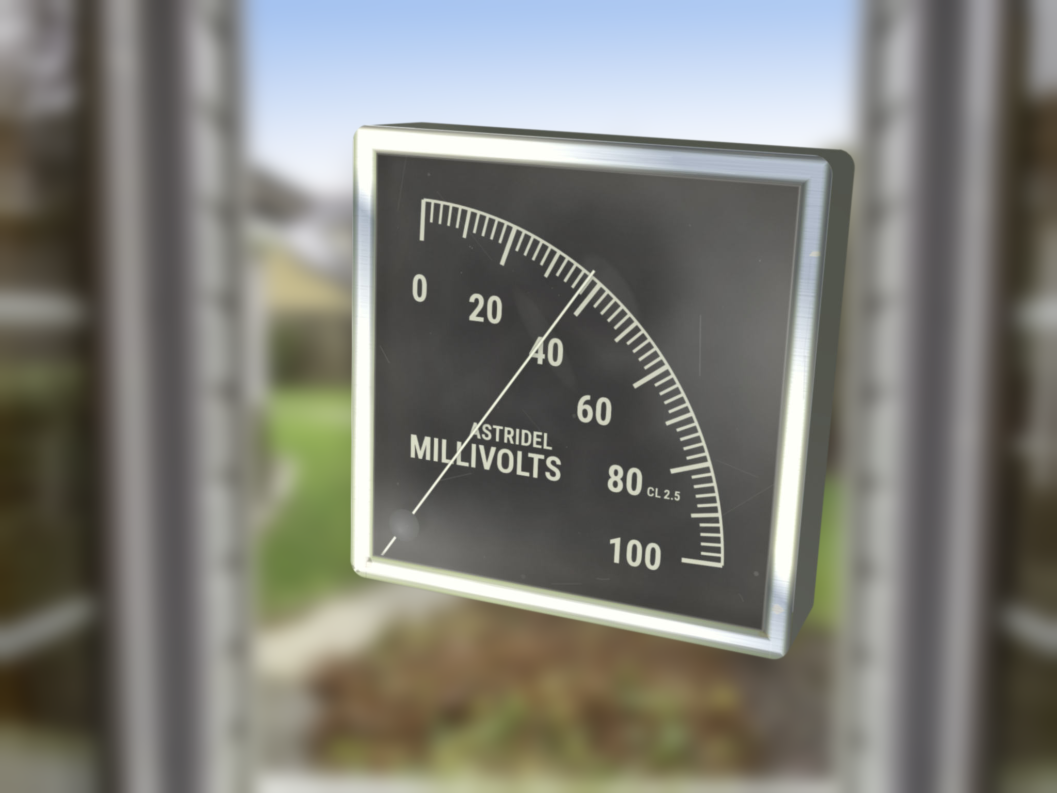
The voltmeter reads 38 mV
